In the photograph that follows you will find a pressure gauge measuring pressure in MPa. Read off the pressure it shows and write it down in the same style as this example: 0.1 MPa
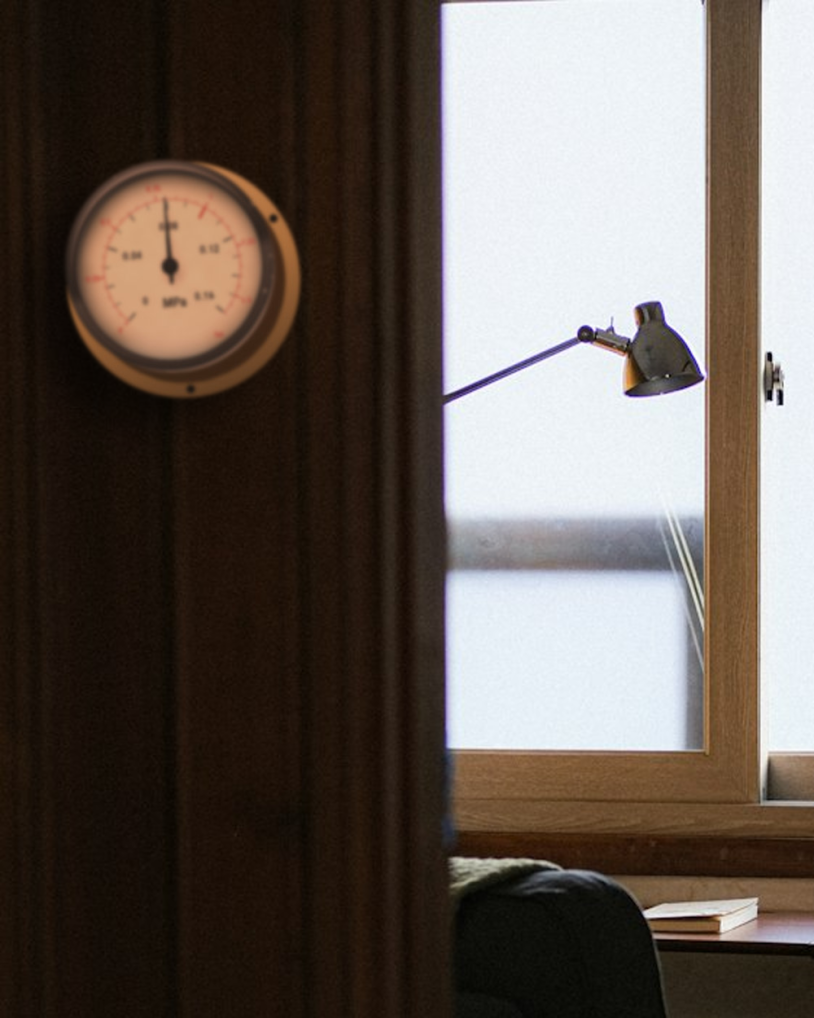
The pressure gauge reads 0.08 MPa
